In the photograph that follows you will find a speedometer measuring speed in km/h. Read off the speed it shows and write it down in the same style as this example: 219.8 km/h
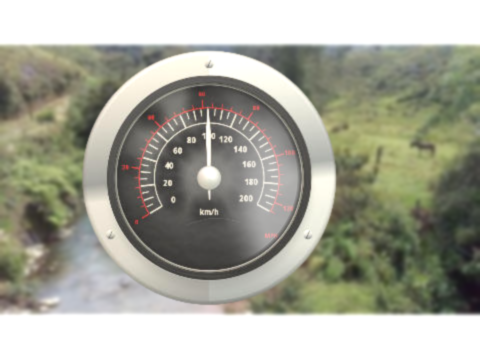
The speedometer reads 100 km/h
